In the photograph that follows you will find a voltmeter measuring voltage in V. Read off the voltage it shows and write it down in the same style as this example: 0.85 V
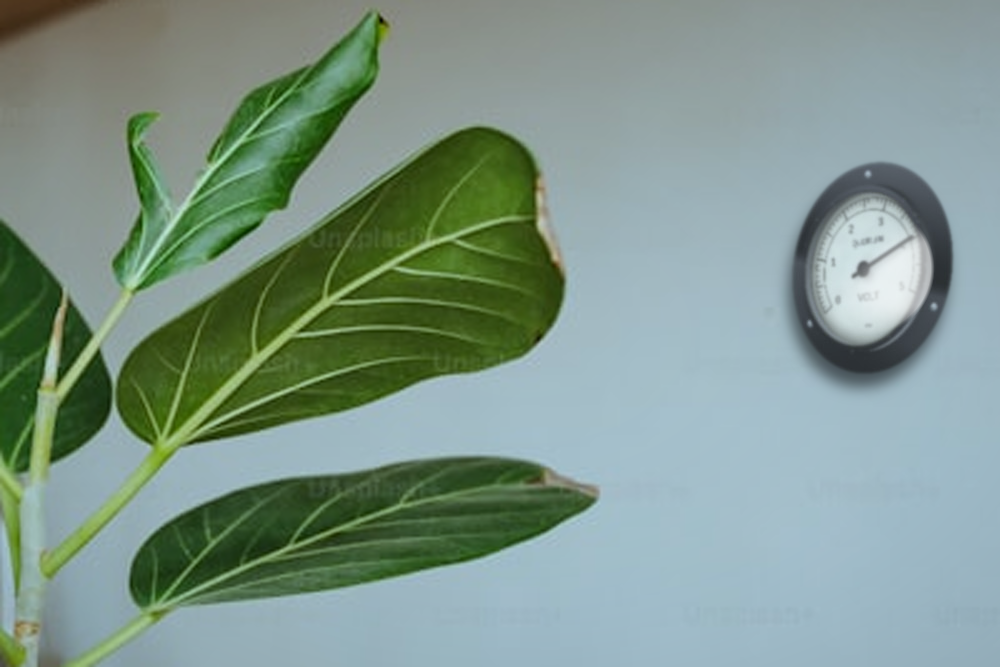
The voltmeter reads 4 V
